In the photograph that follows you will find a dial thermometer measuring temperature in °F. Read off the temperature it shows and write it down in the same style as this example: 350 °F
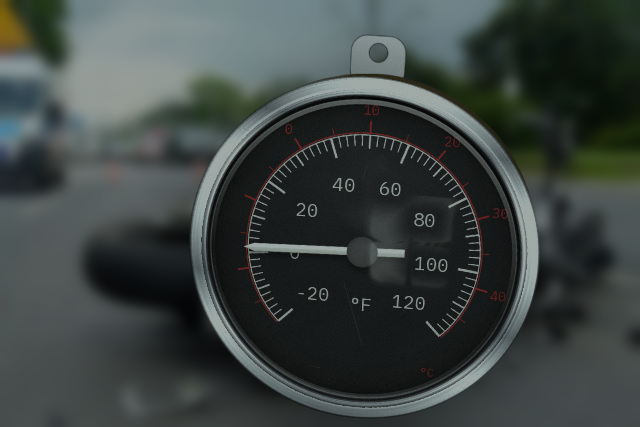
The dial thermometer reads 2 °F
